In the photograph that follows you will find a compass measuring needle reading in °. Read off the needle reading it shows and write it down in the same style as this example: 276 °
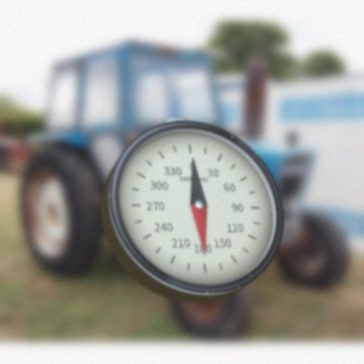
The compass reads 180 °
